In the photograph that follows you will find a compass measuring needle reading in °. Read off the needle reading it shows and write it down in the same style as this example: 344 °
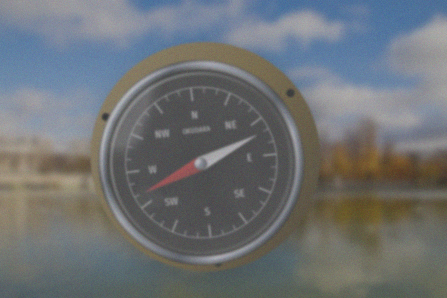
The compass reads 250 °
